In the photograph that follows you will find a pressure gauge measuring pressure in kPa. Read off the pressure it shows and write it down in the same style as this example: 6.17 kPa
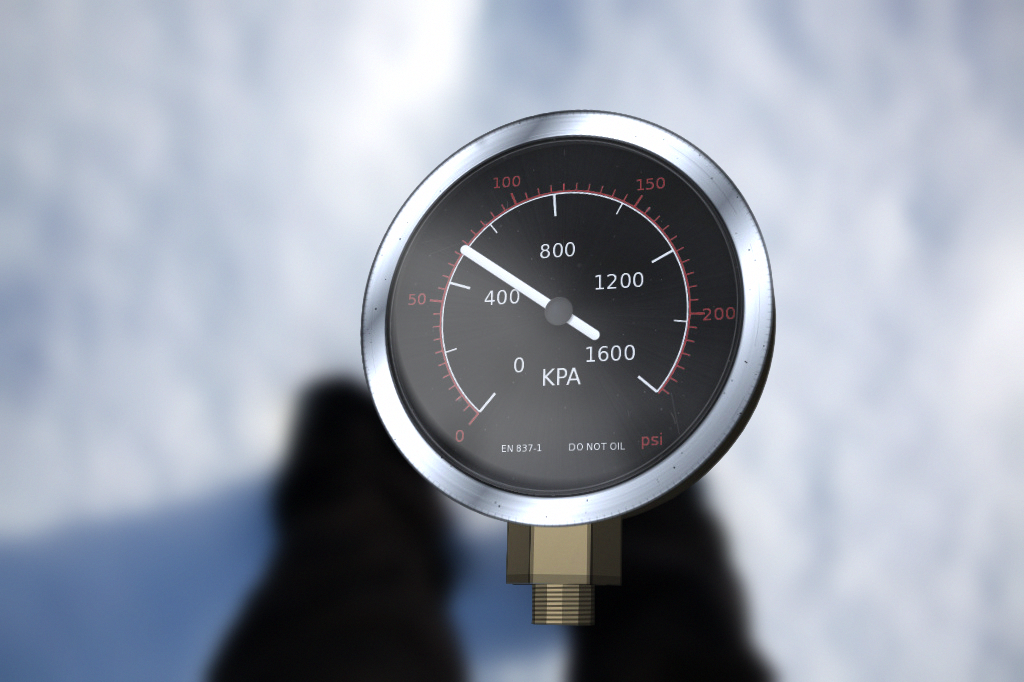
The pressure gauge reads 500 kPa
